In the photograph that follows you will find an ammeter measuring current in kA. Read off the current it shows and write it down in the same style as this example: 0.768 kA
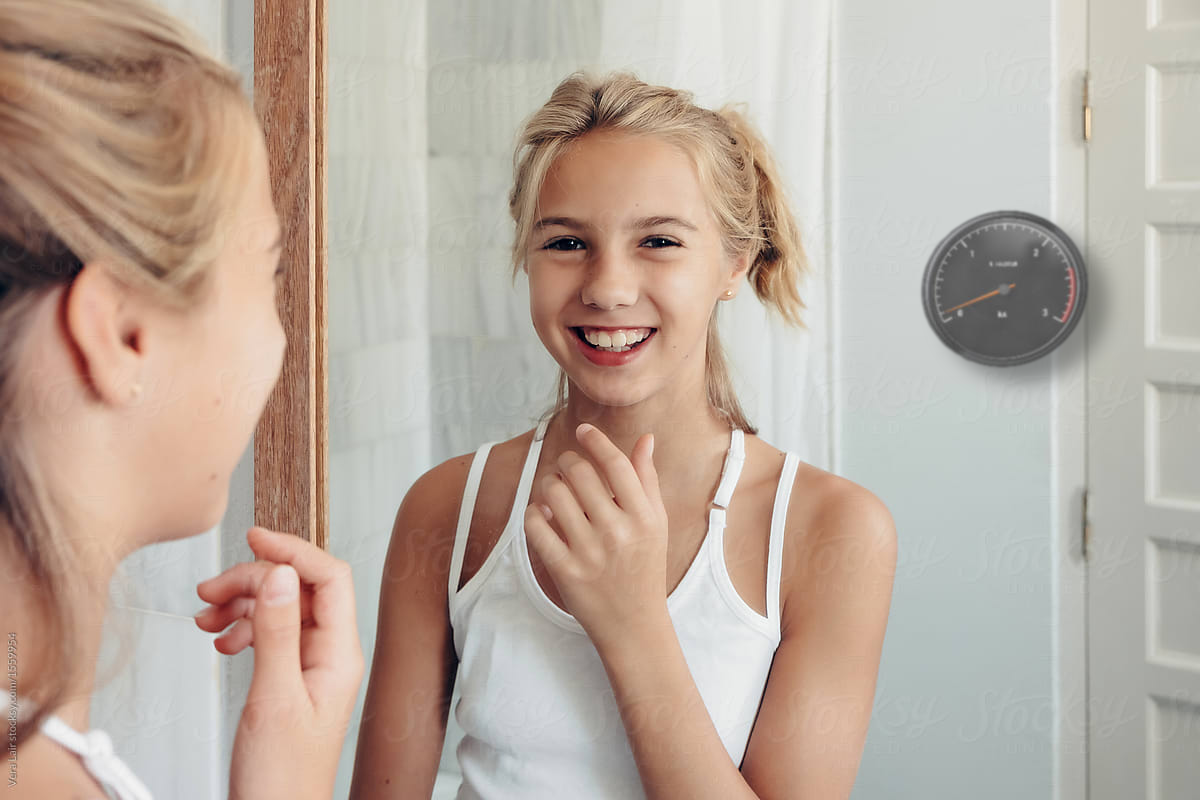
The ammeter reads 0.1 kA
